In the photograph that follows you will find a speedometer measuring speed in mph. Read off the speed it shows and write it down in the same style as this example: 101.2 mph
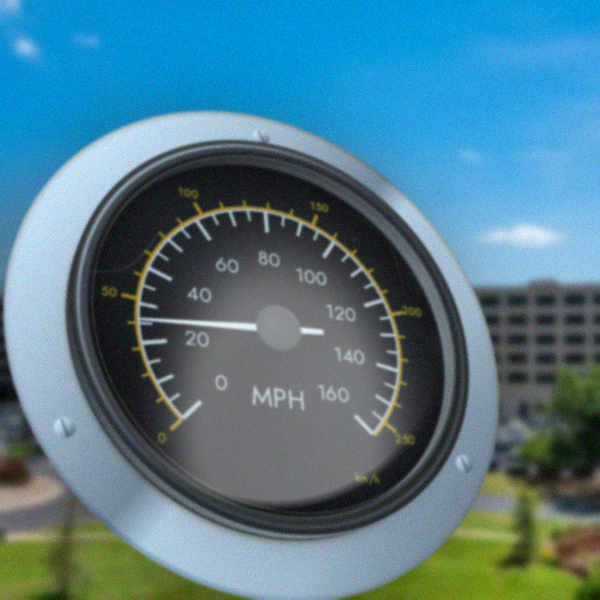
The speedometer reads 25 mph
